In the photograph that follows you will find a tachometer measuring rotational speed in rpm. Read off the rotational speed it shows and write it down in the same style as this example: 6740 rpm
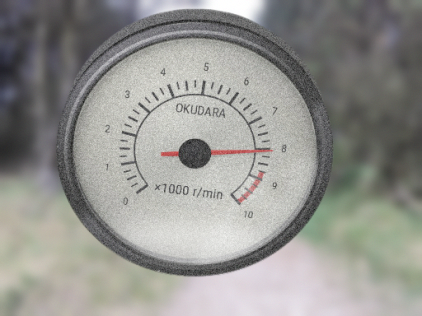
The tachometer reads 8000 rpm
